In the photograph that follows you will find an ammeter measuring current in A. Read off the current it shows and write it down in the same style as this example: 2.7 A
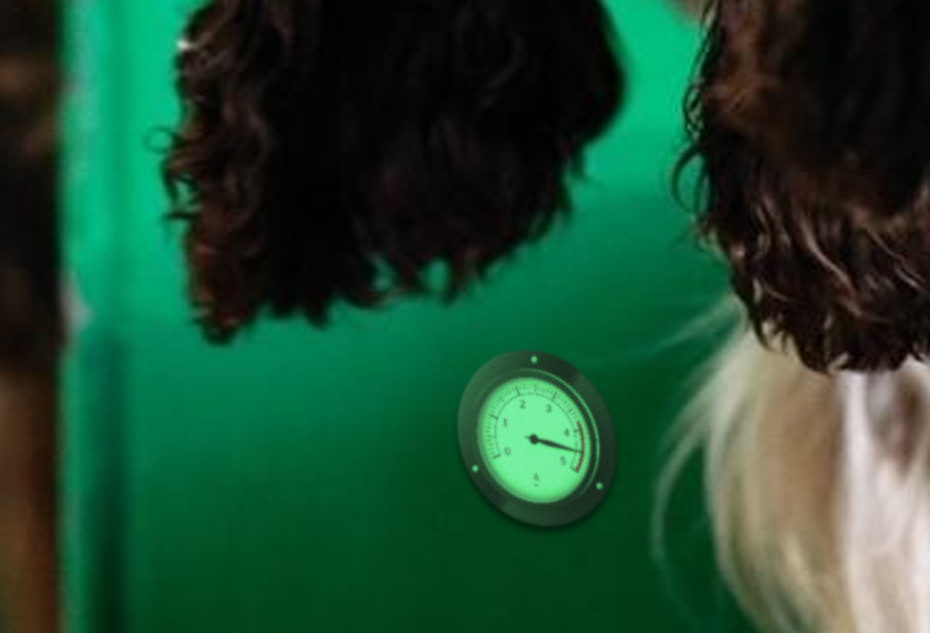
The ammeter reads 4.5 A
